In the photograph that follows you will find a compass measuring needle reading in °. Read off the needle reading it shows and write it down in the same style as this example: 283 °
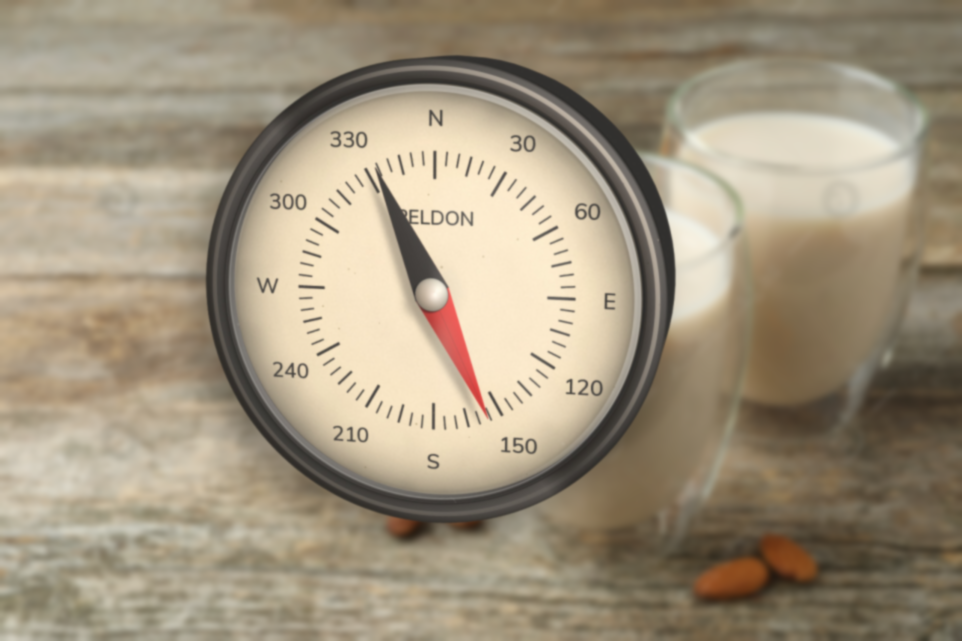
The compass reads 155 °
